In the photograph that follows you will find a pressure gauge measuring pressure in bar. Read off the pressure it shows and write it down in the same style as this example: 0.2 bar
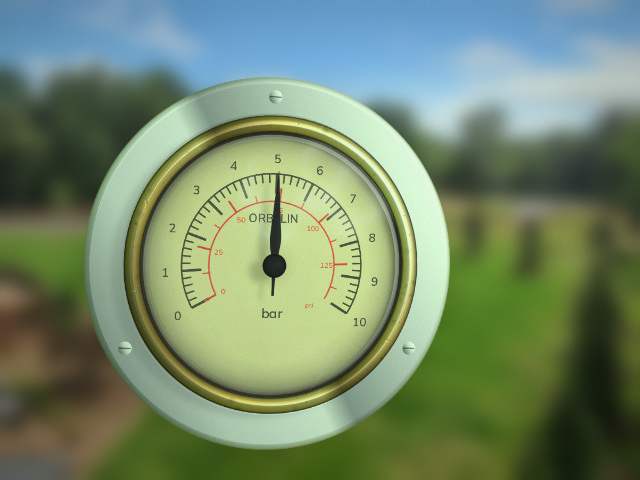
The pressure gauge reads 5 bar
